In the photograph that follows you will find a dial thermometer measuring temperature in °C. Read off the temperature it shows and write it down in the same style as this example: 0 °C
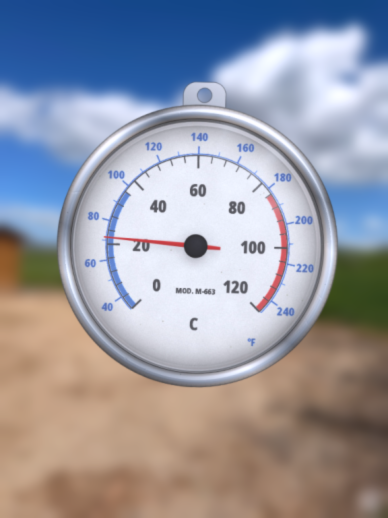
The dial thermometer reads 22 °C
